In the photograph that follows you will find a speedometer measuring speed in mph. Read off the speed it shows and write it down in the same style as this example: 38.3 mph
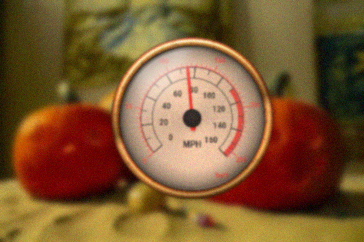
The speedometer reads 75 mph
